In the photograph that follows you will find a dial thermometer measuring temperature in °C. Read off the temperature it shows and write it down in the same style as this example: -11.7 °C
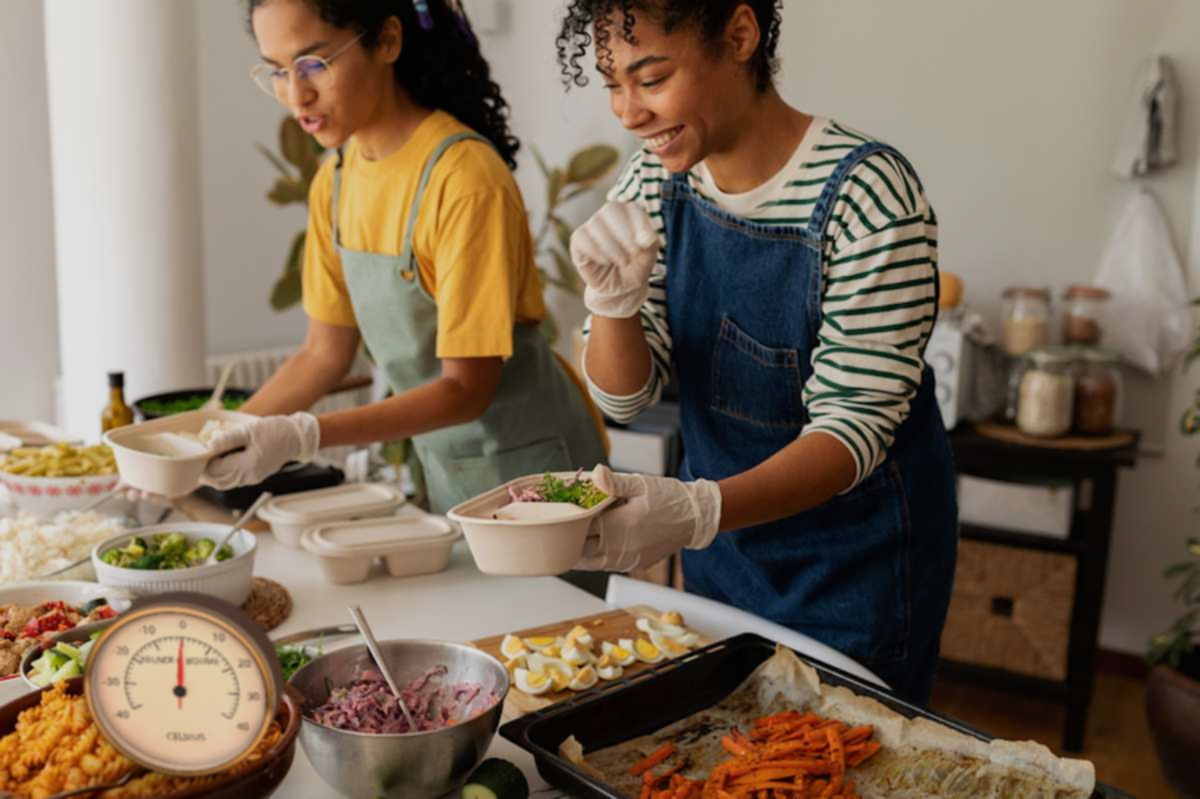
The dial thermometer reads 0 °C
